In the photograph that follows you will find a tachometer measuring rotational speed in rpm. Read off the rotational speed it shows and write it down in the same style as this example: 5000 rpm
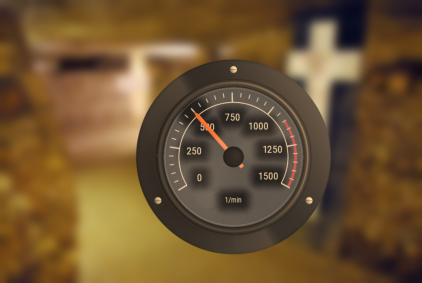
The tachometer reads 500 rpm
